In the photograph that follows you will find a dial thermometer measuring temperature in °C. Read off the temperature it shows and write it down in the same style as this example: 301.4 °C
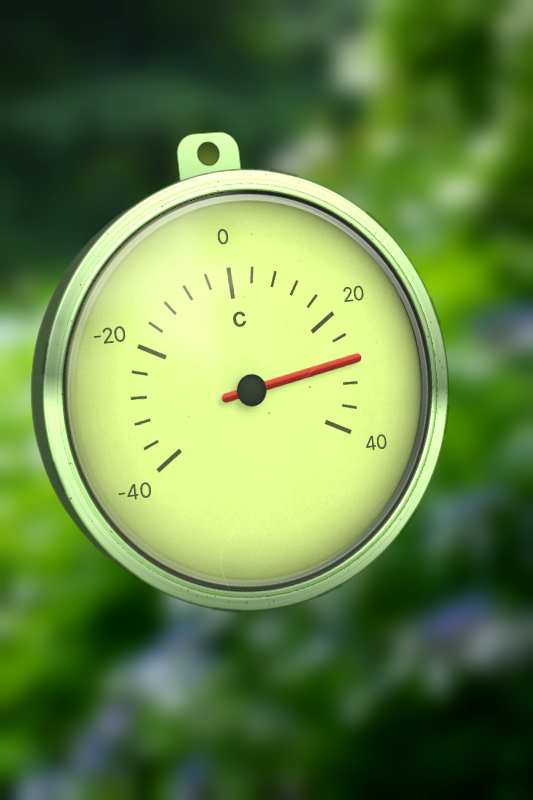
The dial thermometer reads 28 °C
